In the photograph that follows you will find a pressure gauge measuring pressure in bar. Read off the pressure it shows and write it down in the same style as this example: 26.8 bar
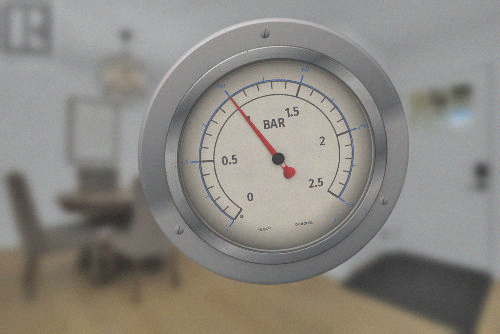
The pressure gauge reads 1 bar
